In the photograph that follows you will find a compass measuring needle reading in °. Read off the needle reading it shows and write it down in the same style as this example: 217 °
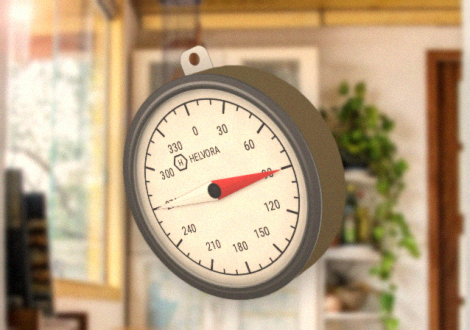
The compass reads 90 °
